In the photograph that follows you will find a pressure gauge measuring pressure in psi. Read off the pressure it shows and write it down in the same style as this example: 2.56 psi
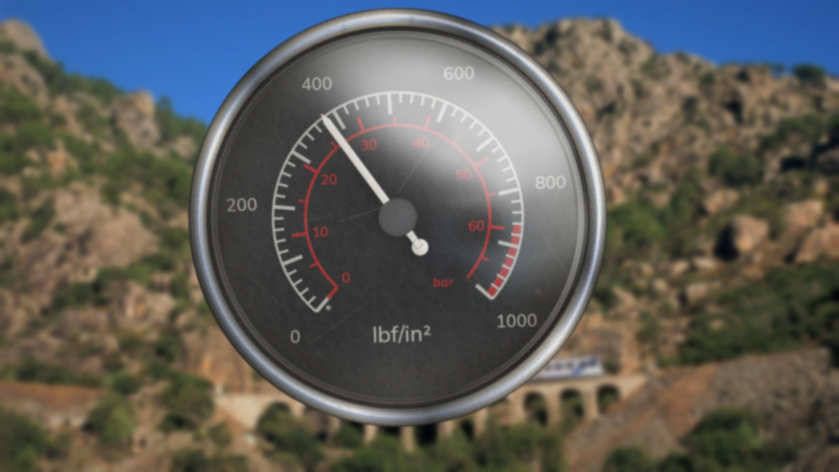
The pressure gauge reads 380 psi
